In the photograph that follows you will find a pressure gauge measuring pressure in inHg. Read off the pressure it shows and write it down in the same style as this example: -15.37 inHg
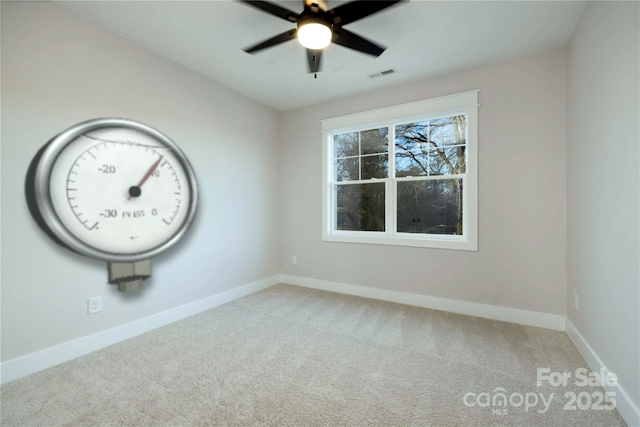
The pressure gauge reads -11 inHg
